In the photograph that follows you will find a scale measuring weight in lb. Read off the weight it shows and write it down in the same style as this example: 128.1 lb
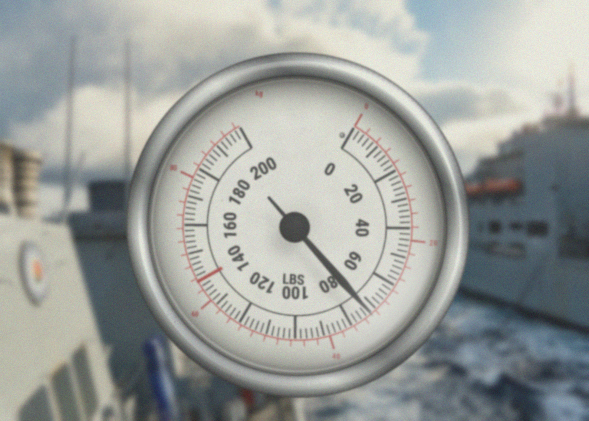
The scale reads 72 lb
